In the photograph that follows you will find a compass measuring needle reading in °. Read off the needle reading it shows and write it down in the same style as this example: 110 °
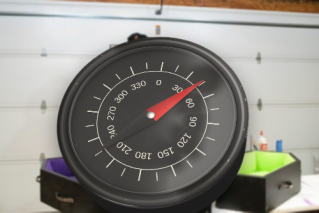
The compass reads 45 °
